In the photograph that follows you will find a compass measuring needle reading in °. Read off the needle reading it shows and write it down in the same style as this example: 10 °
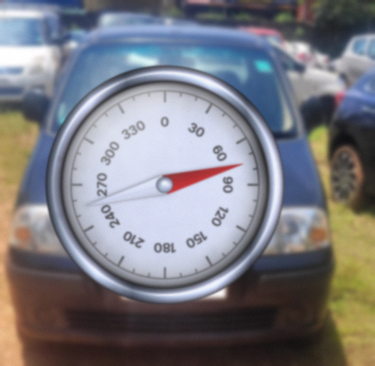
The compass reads 75 °
